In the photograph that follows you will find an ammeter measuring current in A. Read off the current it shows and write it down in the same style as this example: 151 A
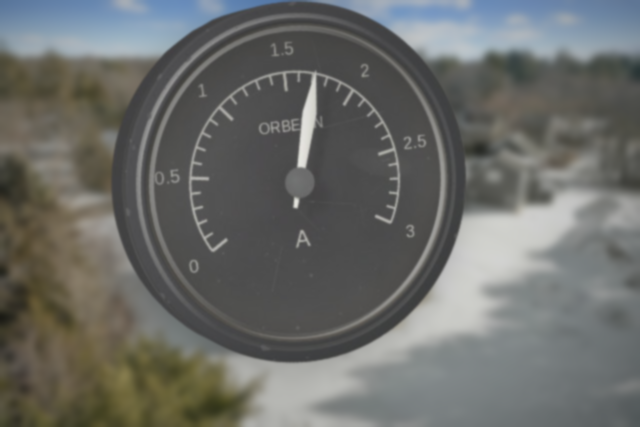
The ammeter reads 1.7 A
